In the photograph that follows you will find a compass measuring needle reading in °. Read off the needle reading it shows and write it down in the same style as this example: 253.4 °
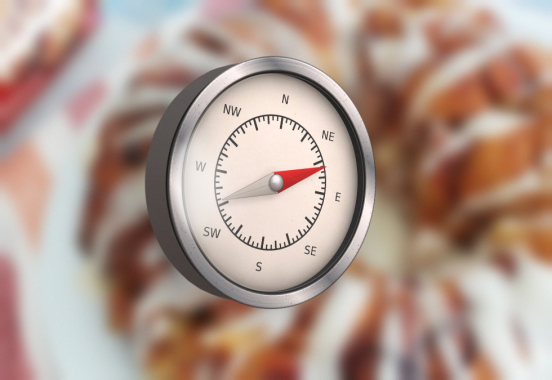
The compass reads 65 °
